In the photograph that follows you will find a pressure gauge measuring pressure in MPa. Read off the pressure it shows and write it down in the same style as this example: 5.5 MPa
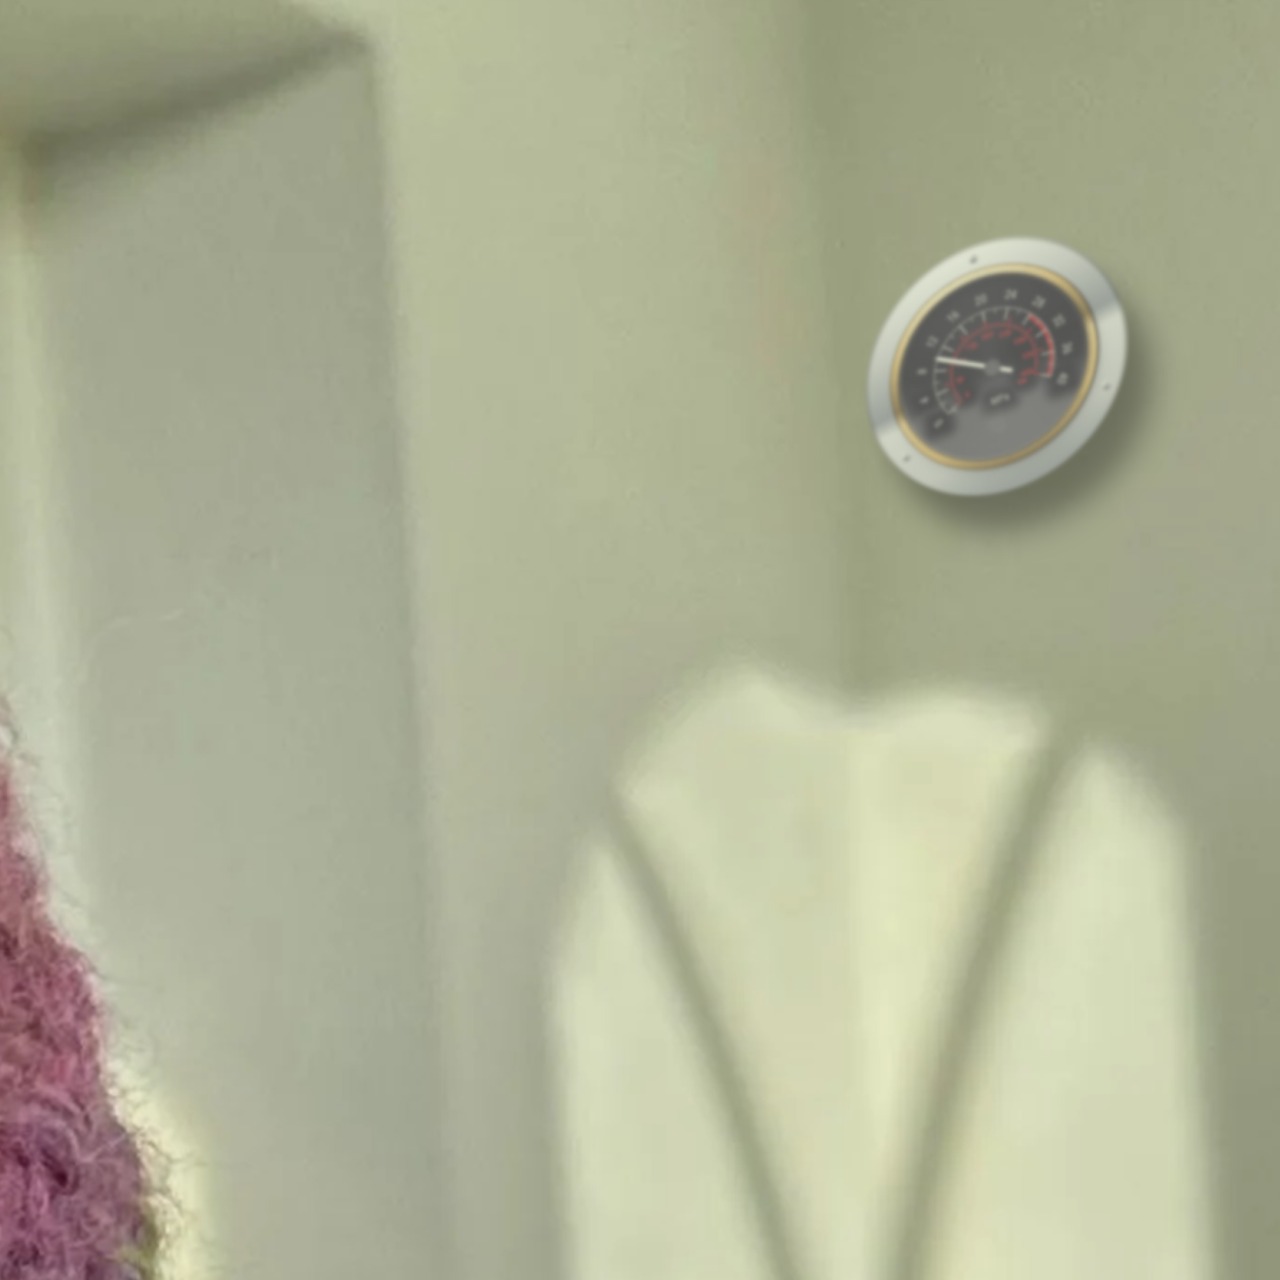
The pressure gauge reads 10 MPa
